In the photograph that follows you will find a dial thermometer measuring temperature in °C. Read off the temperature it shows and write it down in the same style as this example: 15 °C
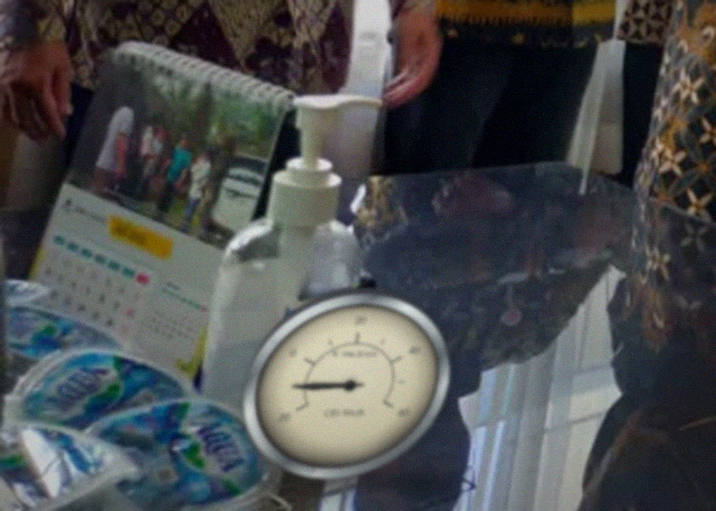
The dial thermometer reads -10 °C
